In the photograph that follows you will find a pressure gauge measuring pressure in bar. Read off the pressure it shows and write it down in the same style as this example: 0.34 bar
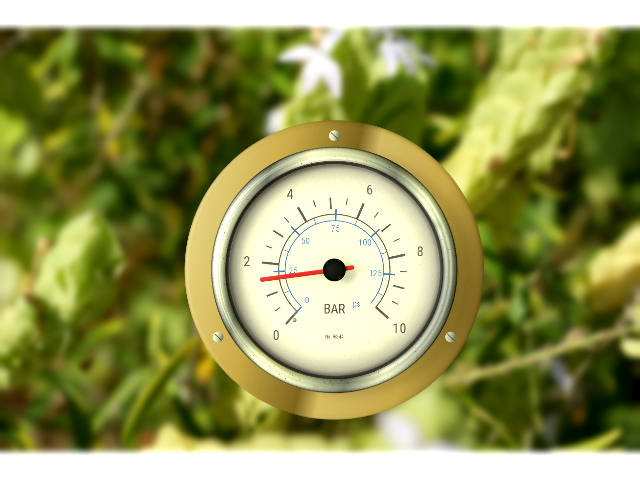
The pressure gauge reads 1.5 bar
